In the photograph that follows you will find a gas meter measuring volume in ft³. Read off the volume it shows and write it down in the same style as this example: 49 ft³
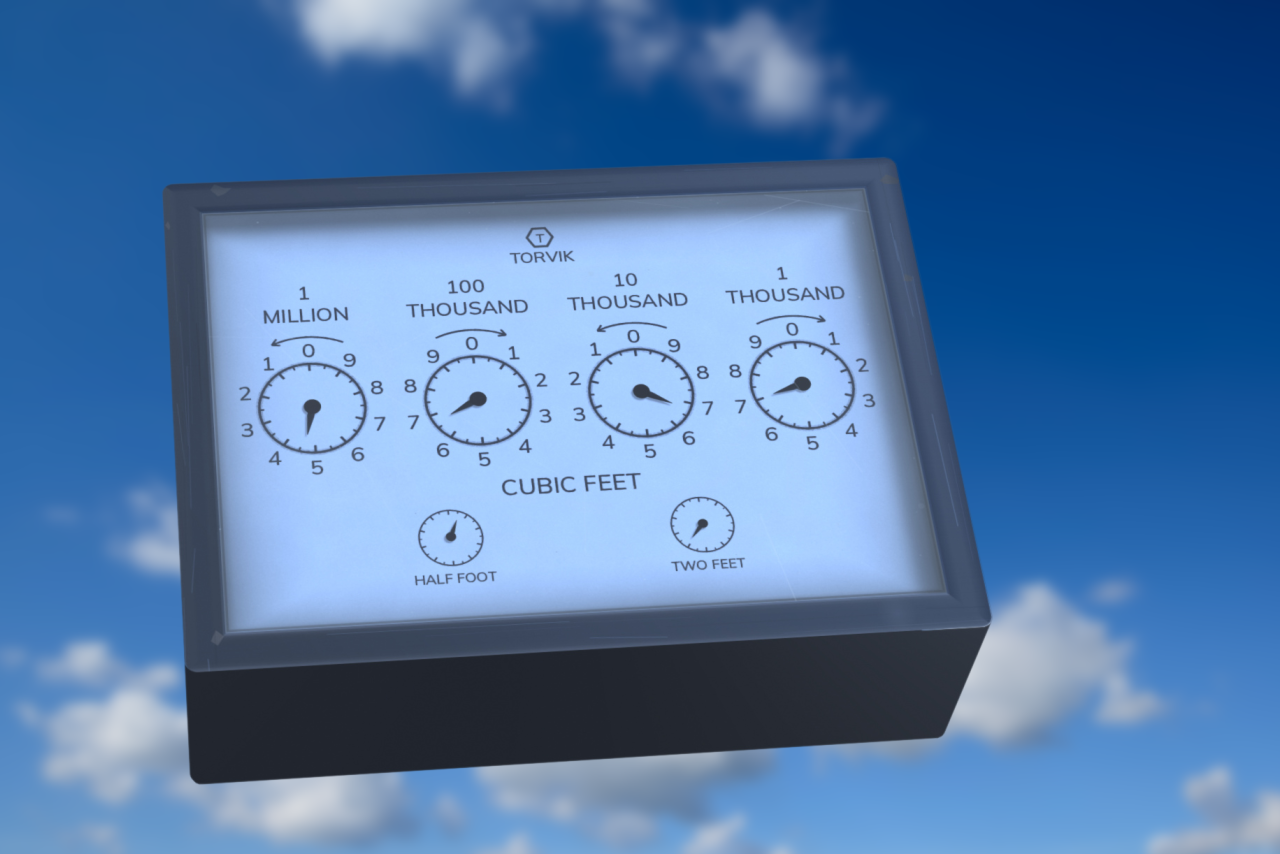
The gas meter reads 466700 ft³
